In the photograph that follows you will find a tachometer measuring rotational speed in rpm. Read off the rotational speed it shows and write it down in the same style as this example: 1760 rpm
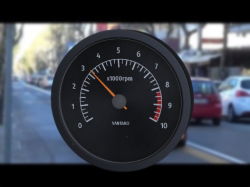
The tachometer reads 3250 rpm
